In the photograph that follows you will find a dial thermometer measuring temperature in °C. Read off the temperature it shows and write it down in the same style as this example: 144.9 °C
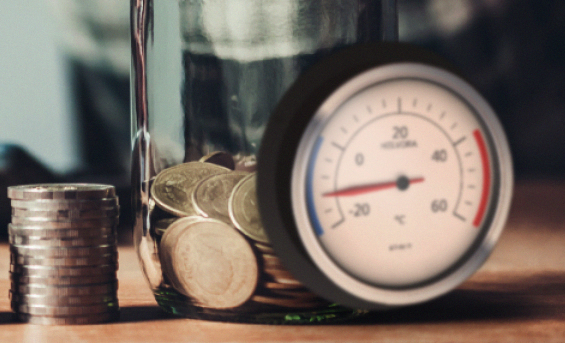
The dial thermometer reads -12 °C
